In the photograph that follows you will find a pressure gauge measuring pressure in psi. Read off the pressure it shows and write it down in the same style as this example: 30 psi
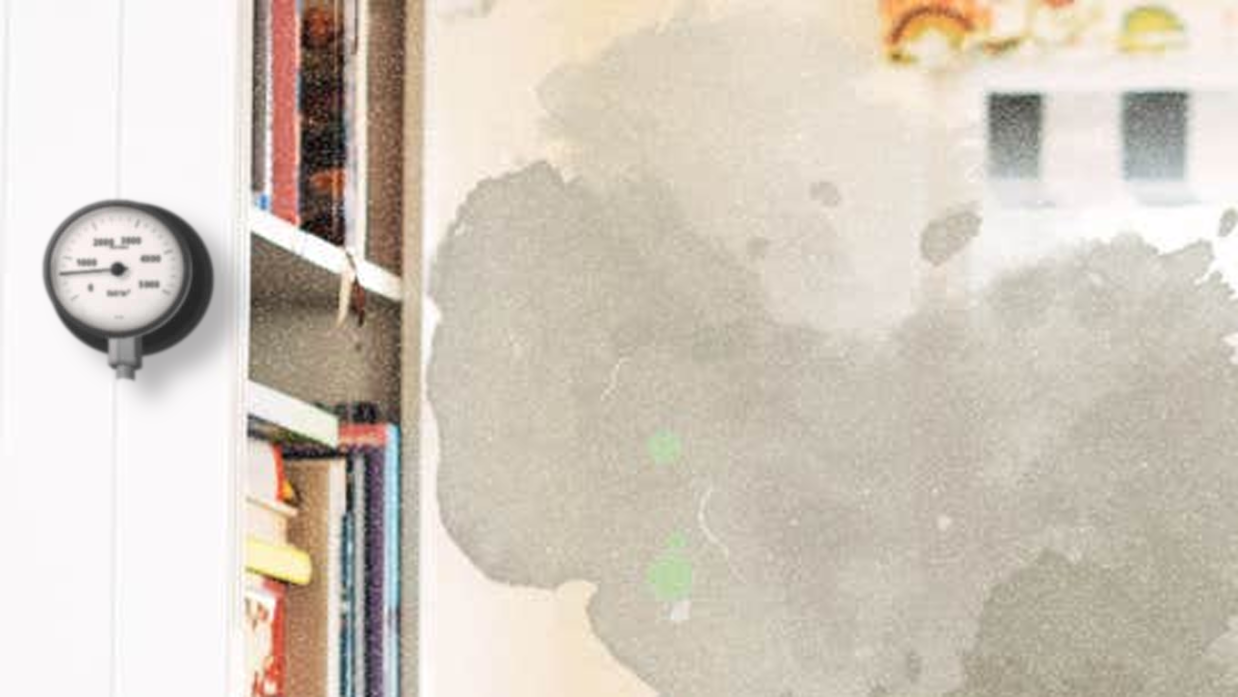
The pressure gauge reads 600 psi
